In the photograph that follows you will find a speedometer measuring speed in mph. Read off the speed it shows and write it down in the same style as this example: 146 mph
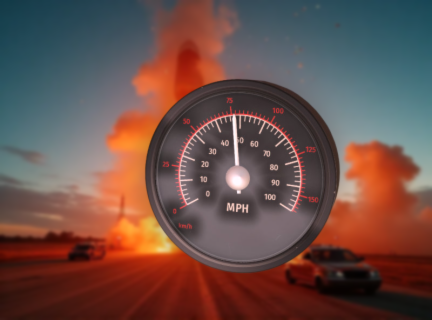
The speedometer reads 48 mph
